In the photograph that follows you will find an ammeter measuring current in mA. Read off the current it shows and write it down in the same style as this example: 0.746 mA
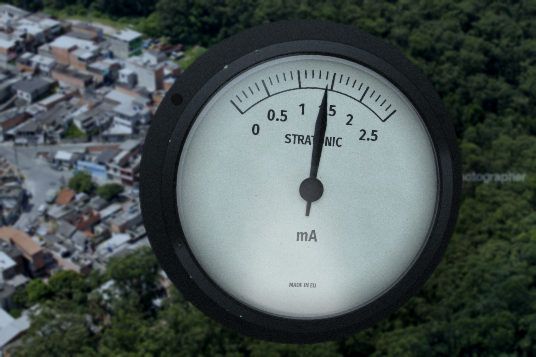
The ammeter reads 1.4 mA
